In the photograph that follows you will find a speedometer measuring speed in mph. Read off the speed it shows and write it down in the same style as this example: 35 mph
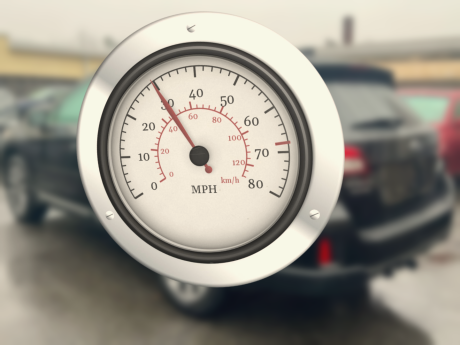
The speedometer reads 30 mph
